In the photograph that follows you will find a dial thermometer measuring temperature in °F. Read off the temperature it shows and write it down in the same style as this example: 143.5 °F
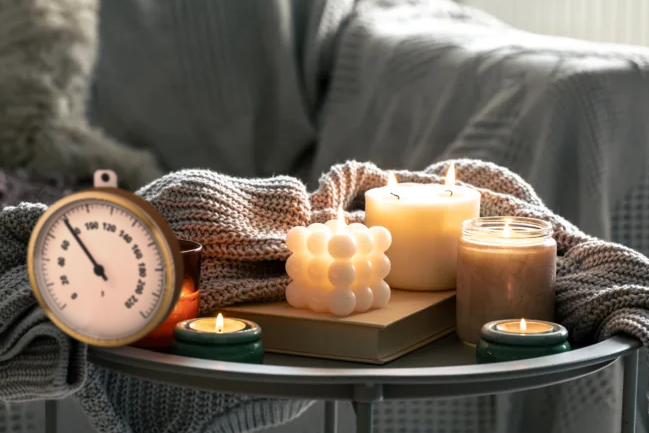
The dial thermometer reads 80 °F
